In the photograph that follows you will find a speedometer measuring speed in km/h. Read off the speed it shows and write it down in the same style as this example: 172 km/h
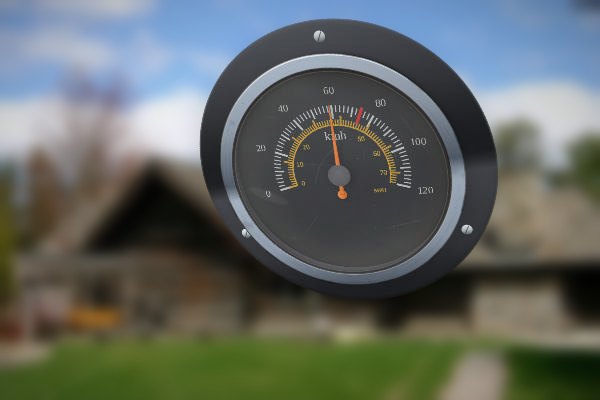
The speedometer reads 60 km/h
